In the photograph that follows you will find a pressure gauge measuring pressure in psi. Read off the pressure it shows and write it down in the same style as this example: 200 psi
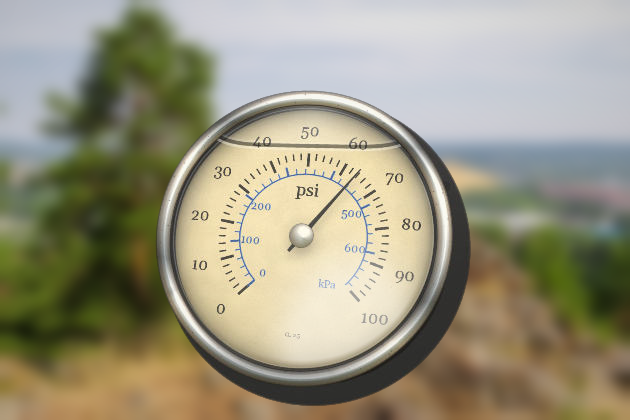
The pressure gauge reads 64 psi
